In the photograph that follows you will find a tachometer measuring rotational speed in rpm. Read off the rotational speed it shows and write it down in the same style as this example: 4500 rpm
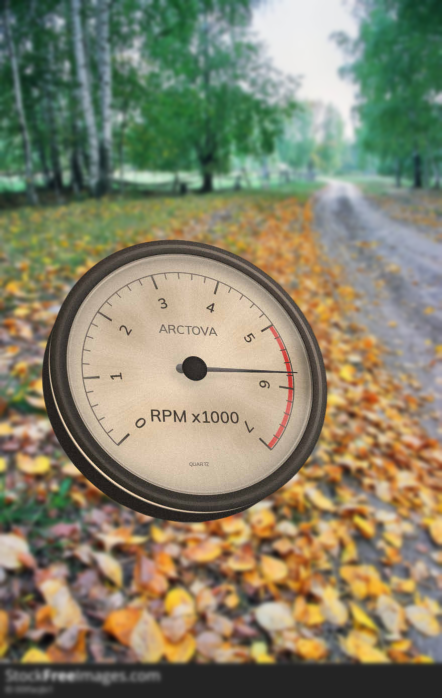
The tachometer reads 5800 rpm
